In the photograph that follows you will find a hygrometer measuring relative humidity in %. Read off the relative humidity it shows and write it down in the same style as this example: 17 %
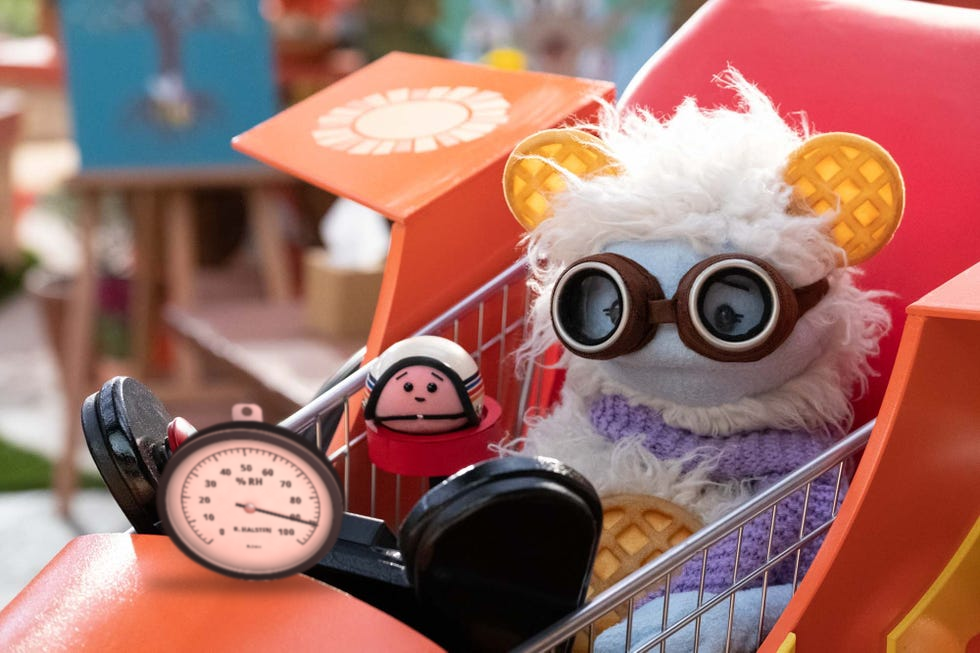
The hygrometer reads 90 %
